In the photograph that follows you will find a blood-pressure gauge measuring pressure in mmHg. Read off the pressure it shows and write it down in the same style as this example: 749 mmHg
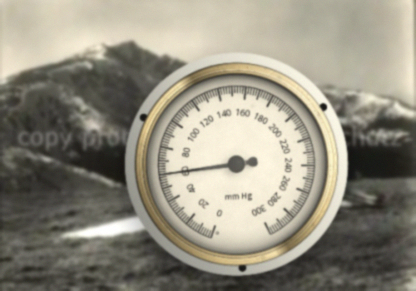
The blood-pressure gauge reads 60 mmHg
